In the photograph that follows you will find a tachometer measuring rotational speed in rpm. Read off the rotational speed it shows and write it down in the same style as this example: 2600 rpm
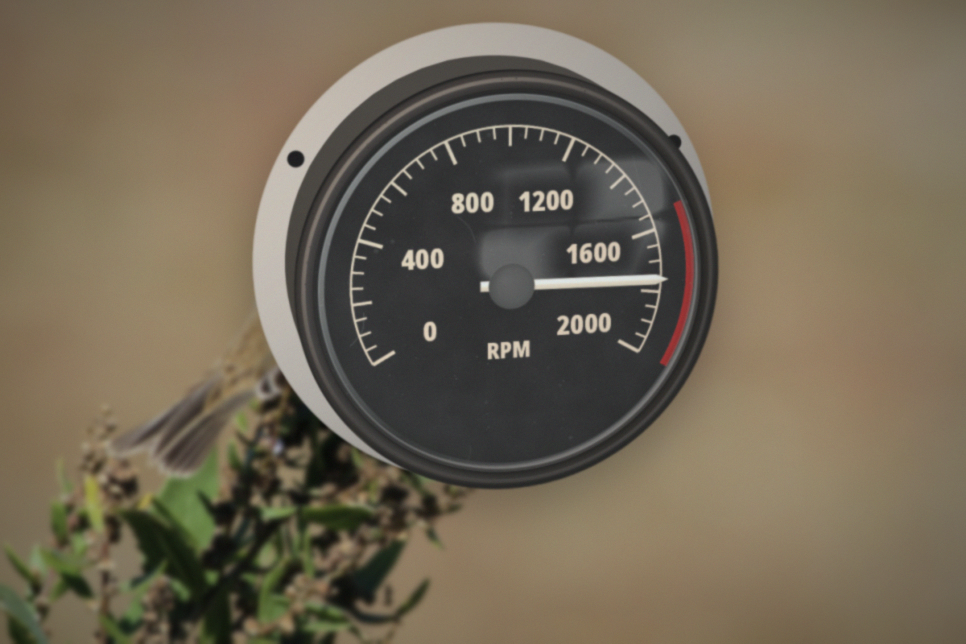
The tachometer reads 1750 rpm
